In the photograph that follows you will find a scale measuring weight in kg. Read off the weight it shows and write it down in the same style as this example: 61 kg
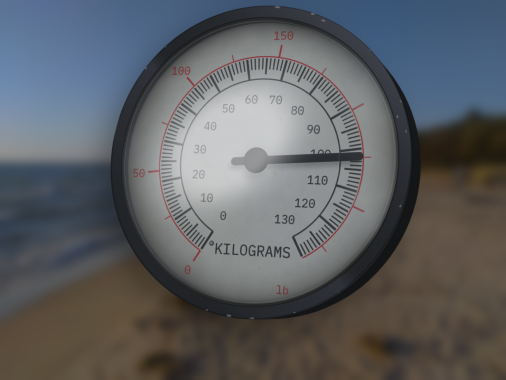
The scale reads 102 kg
